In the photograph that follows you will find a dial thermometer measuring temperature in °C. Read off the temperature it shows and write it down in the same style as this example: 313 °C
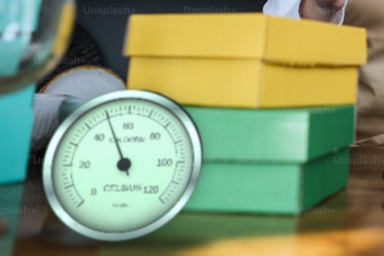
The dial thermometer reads 50 °C
